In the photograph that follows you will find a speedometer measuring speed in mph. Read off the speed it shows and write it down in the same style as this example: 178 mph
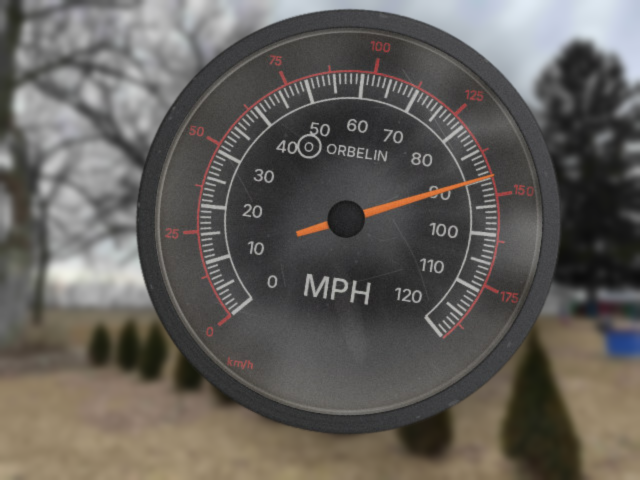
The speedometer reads 90 mph
